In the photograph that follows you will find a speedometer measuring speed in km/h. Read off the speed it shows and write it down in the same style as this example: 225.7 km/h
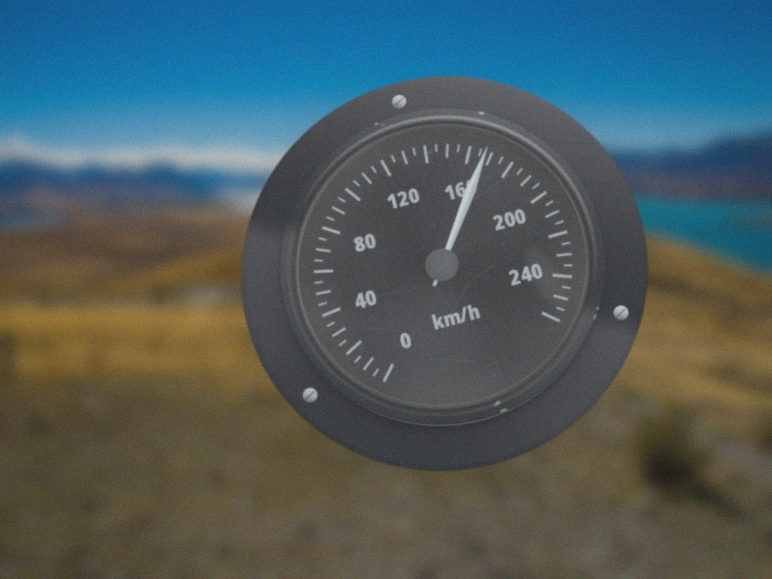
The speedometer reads 167.5 km/h
